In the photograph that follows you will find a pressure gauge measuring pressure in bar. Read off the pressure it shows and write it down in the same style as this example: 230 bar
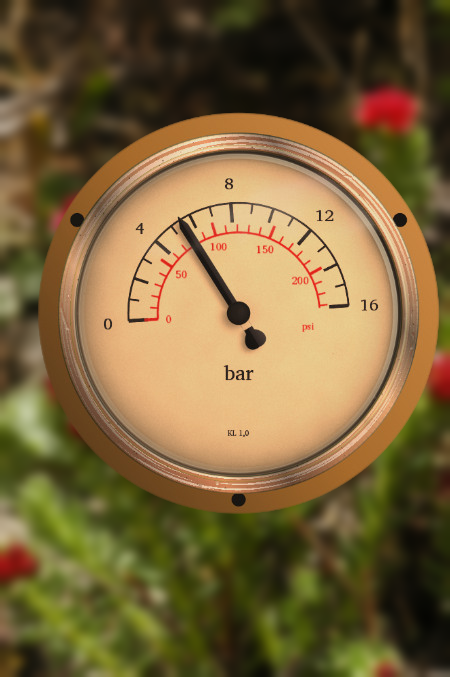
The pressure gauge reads 5.5 bar
